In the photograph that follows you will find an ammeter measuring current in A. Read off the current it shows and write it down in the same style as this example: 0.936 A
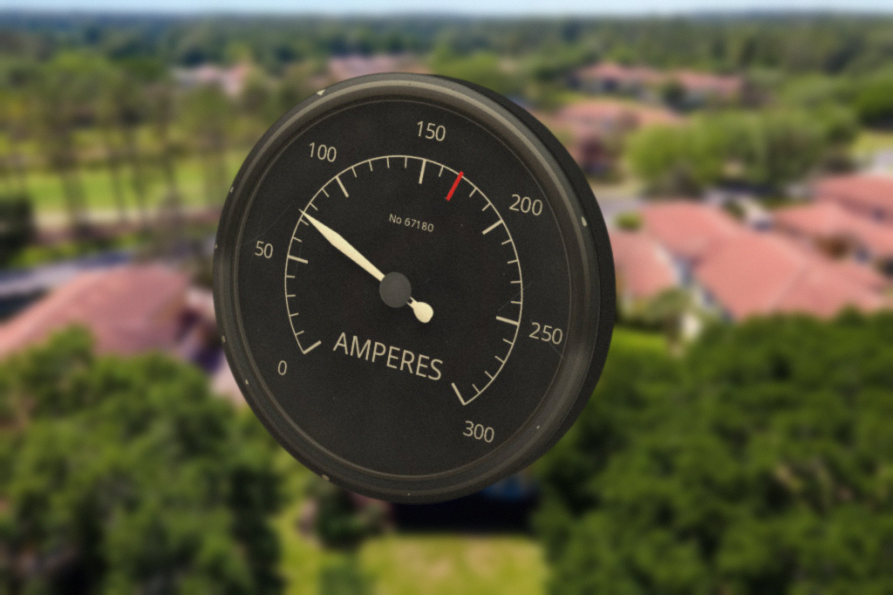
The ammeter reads 75 A
